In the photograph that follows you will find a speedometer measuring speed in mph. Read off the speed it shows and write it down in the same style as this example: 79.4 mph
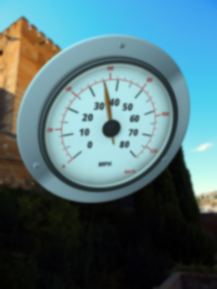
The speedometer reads 35 mph
